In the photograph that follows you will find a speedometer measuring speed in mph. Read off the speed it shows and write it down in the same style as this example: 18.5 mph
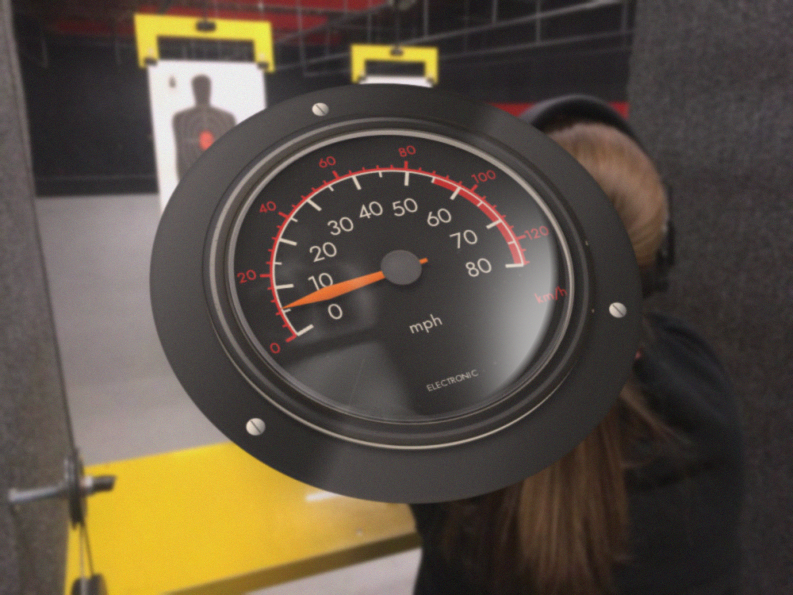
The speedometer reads 5 mph
